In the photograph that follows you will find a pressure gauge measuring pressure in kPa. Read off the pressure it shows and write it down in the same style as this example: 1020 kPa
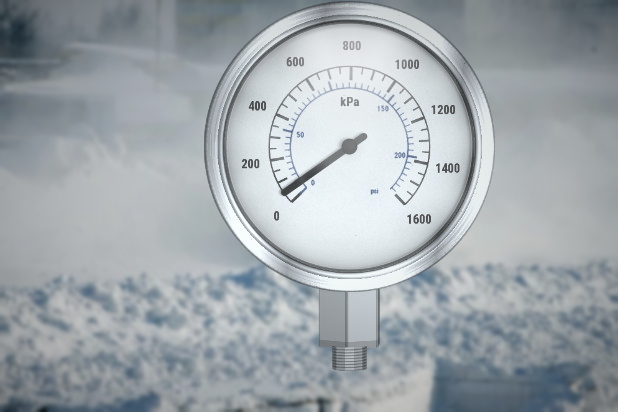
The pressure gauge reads 50 kPa
